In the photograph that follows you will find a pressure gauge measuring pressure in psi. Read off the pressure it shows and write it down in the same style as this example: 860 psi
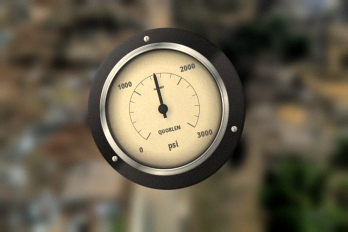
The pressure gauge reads 1500 psi
